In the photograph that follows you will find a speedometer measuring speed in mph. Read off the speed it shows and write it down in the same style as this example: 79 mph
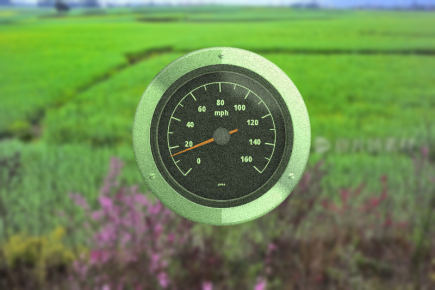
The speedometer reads 15 mph
